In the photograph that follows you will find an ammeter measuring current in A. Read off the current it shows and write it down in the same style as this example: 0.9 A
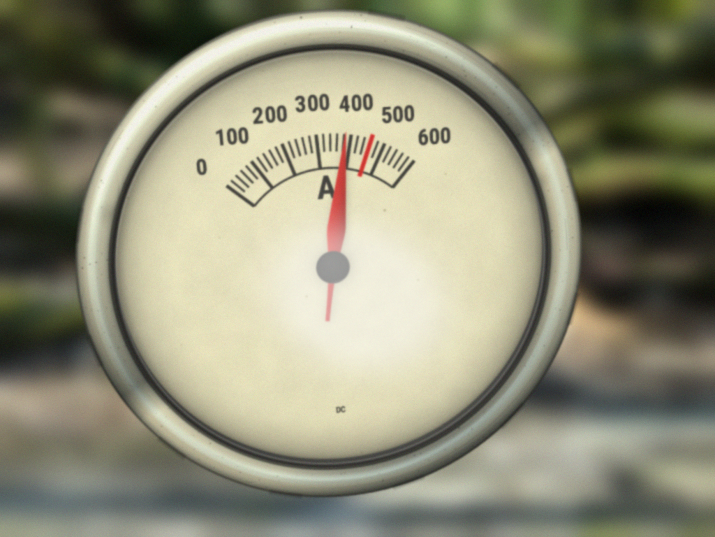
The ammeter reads 380 A
